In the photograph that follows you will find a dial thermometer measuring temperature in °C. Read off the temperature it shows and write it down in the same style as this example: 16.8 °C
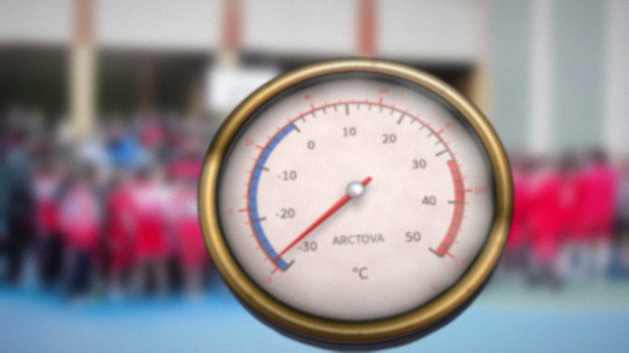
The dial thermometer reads -28 °C
